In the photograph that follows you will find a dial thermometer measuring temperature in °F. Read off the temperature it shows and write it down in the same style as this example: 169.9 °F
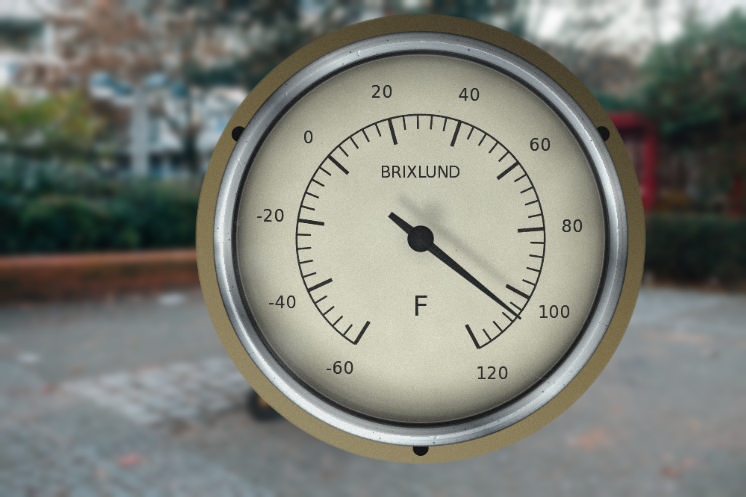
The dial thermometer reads 106 °F
